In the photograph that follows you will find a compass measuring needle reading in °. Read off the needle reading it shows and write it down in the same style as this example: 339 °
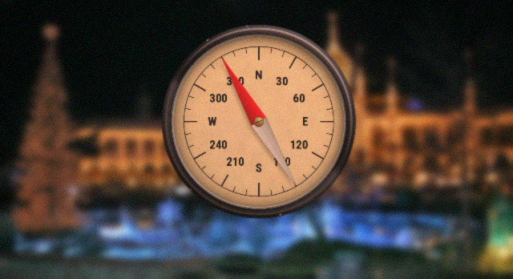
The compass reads 330 °
